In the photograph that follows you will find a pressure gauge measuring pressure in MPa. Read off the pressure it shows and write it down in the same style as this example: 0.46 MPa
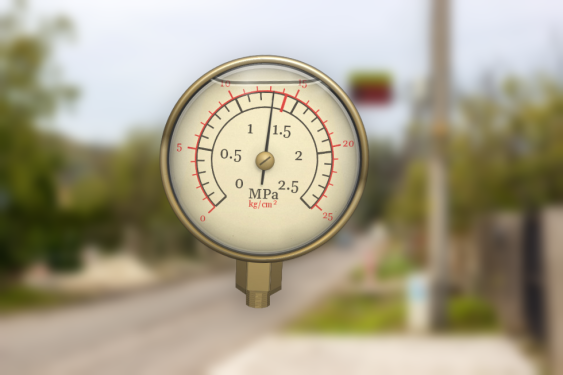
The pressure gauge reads 1.3 MPa
